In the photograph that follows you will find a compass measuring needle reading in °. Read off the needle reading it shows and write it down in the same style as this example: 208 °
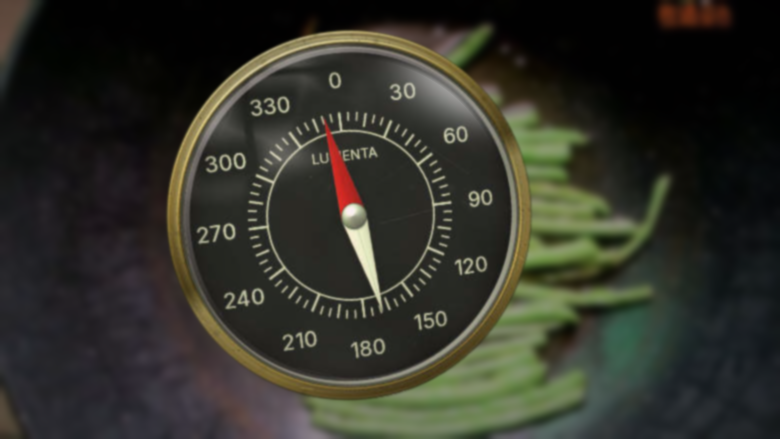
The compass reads 350 °
